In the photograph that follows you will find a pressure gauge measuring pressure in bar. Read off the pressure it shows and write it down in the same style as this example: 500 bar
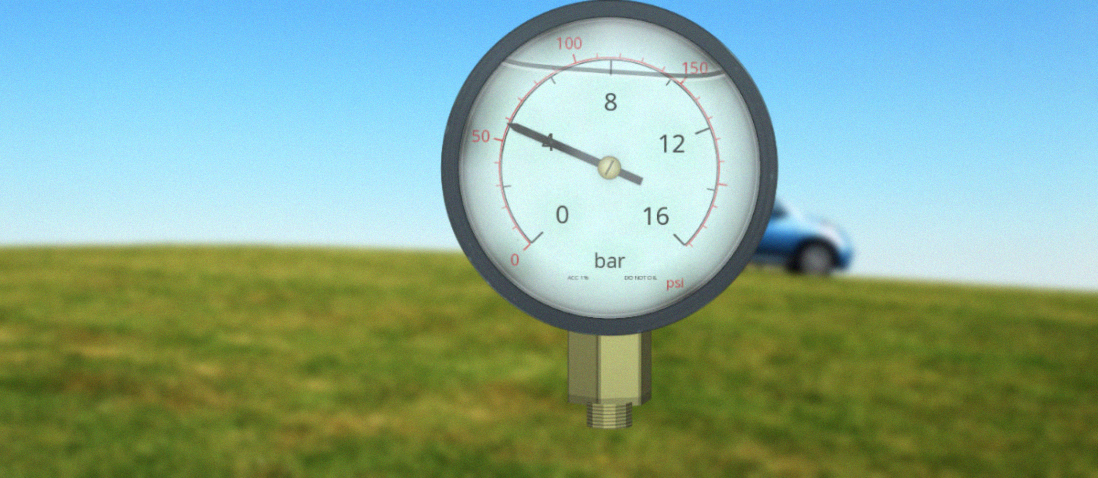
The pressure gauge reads 4 bar
